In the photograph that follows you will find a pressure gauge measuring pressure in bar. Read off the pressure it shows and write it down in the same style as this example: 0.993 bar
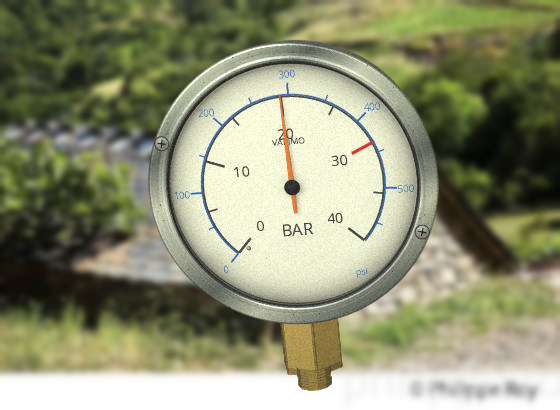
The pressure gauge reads 20 bar
